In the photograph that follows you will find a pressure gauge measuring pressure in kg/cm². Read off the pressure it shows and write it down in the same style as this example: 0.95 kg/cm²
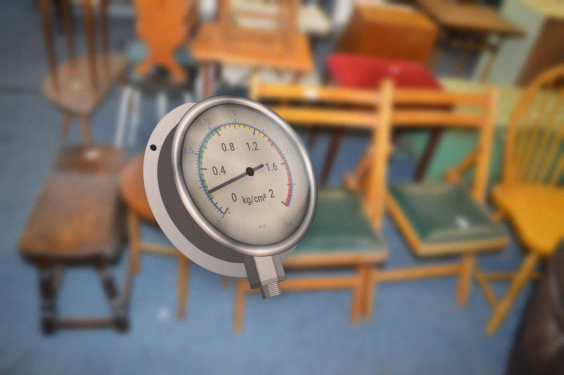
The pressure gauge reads 0.2 kg/cm²
